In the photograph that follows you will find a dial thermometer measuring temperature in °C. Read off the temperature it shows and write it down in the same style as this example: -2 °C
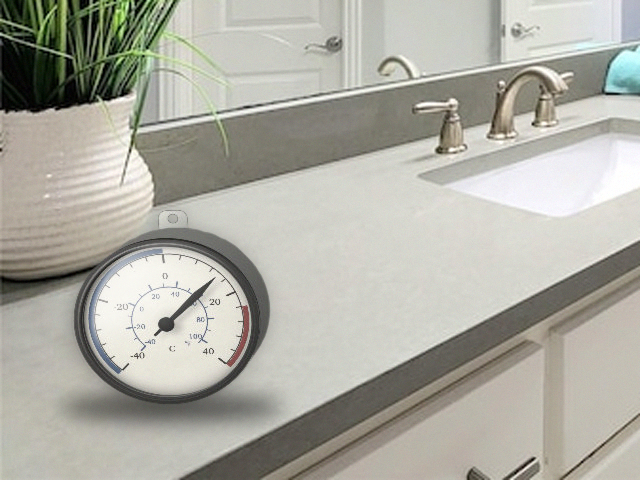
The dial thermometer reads 14 °C
